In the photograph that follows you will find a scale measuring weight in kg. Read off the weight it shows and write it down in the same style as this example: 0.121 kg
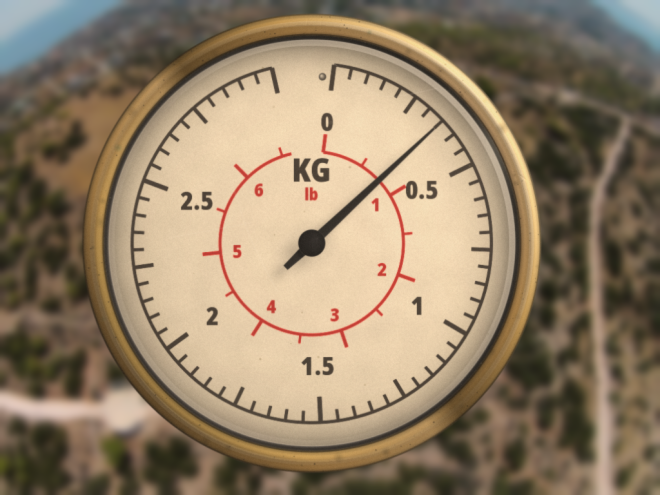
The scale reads 0.35 kg
